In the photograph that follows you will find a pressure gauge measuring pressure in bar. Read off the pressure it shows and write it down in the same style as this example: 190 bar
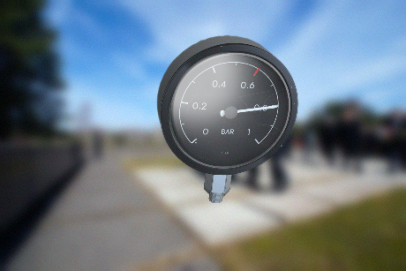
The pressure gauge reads 0.8 bar
